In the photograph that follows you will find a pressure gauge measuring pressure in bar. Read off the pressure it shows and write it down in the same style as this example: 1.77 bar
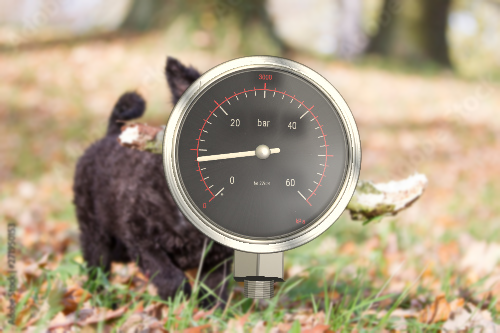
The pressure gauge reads 8 bar
